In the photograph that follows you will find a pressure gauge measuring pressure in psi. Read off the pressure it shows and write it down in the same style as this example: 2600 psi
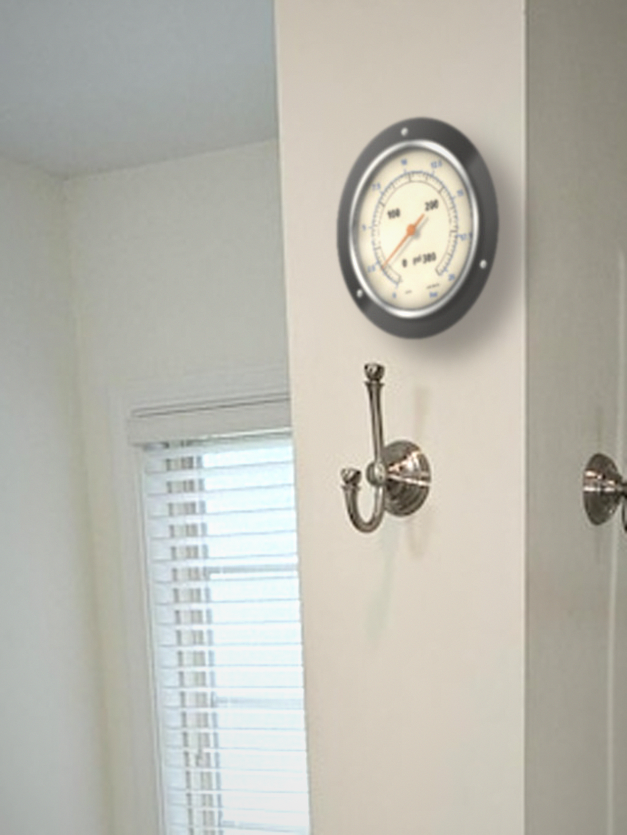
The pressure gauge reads 25 psi
